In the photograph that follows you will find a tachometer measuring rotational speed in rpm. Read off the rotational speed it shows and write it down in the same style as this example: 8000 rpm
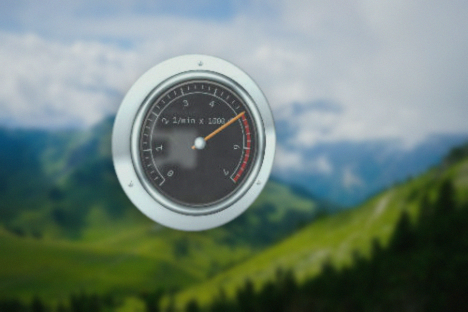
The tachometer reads 5000 rpm
